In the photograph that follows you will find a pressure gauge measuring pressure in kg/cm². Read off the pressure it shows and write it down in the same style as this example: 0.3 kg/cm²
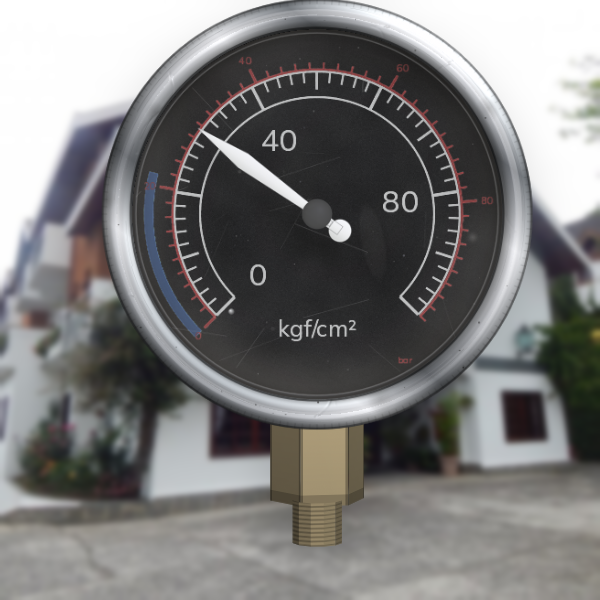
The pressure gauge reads 30 kg/cm²
